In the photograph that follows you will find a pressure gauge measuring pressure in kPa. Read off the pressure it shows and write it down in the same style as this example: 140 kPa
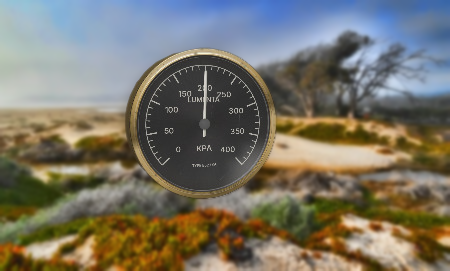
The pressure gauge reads 200 kPa
